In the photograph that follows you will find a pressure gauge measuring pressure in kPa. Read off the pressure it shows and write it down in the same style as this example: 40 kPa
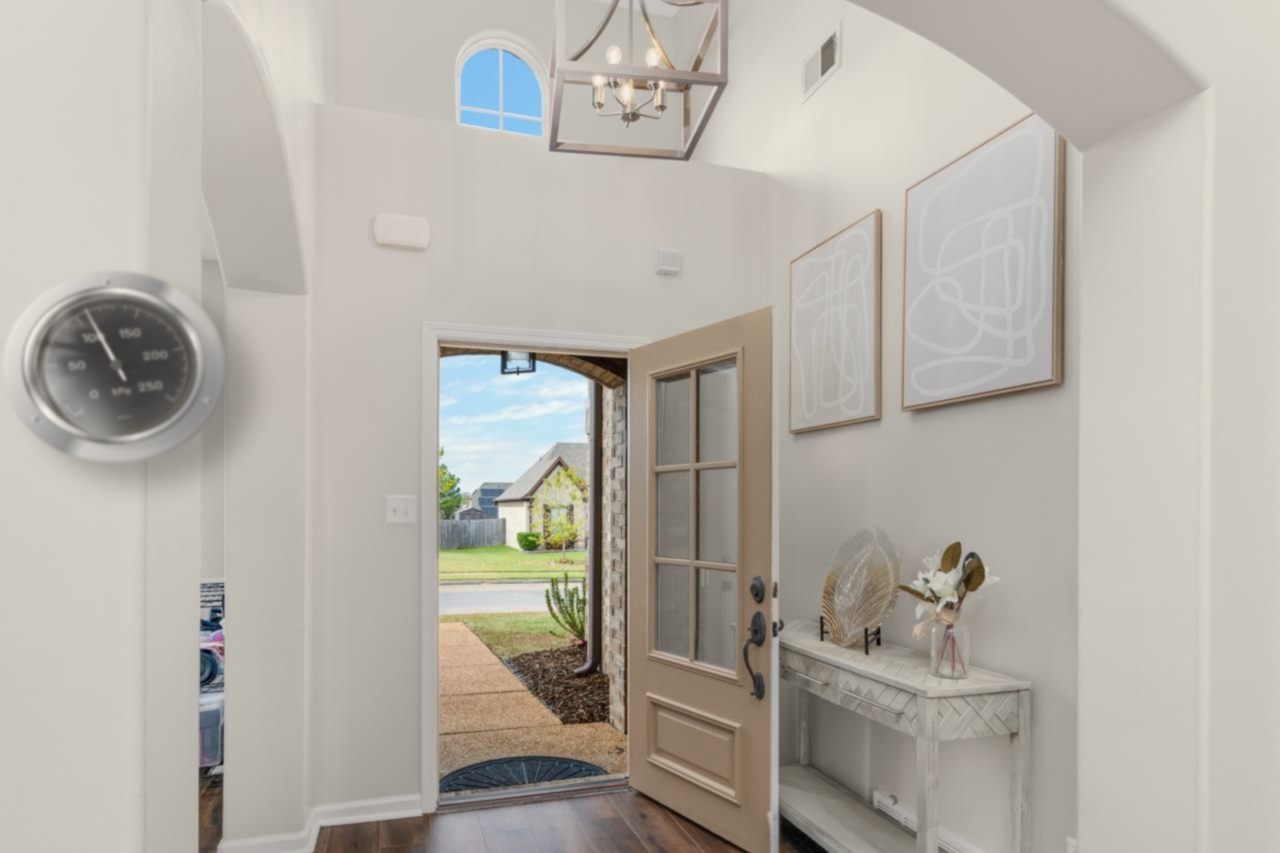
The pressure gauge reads 110 kPa
